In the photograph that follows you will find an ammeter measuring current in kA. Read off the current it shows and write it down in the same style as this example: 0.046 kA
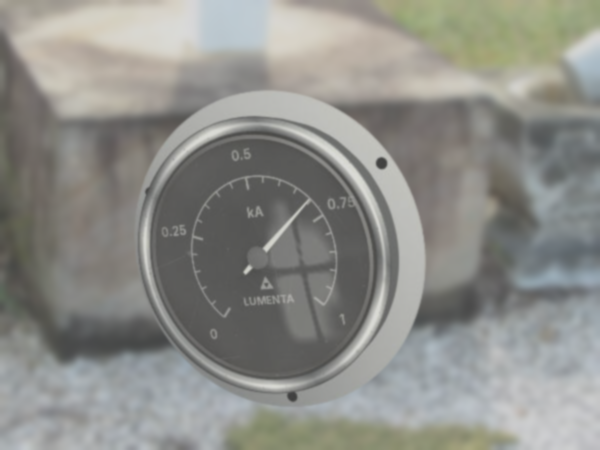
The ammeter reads 0.7 kA
